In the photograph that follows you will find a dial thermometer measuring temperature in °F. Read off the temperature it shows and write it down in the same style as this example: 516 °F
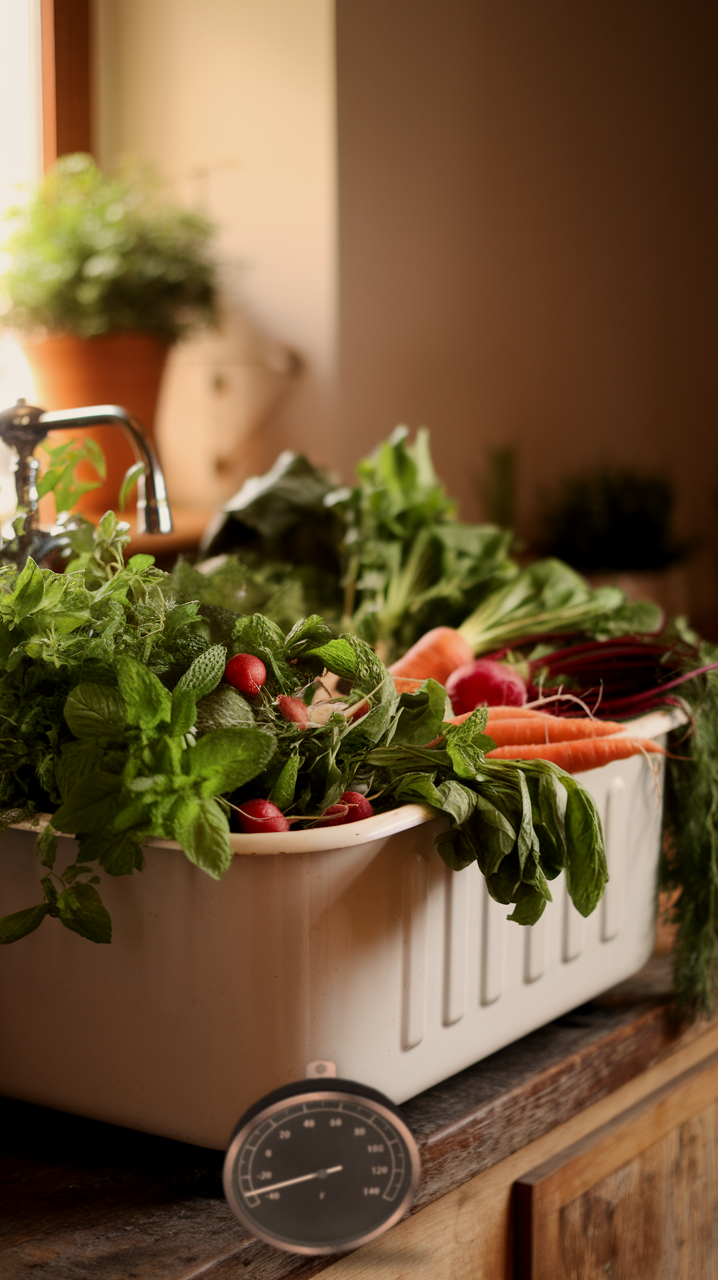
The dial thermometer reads -30 °F
